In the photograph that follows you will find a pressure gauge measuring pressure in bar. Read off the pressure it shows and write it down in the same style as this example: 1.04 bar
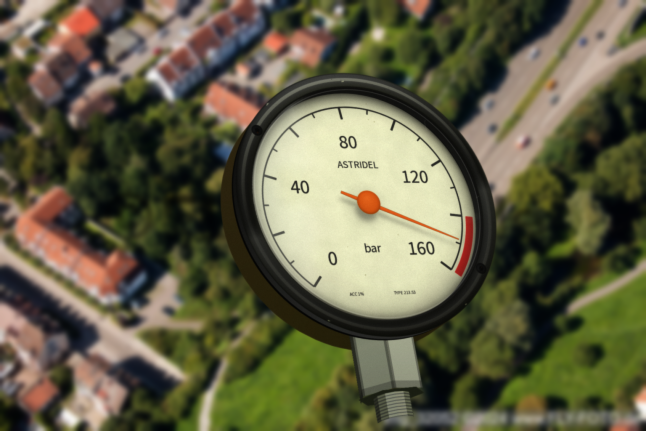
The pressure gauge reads 150 bar
